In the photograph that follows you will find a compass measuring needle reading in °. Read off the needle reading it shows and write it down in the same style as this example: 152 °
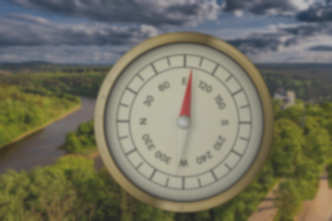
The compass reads 97.5 °
